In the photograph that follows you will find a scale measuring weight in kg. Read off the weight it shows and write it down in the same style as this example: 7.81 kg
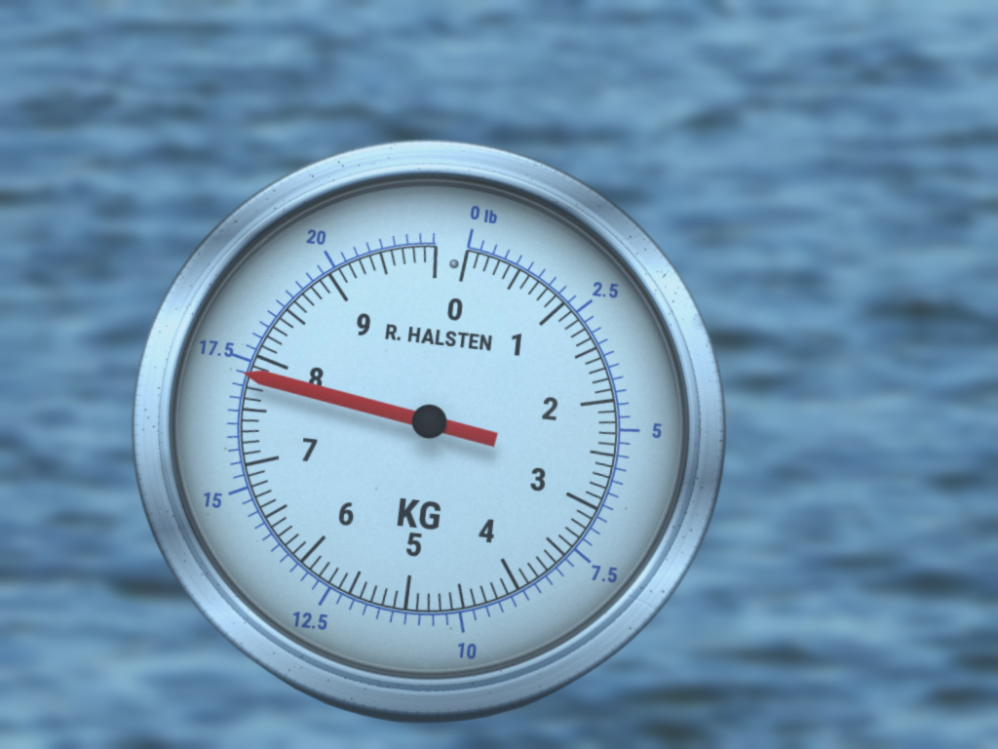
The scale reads 7.8 kg
